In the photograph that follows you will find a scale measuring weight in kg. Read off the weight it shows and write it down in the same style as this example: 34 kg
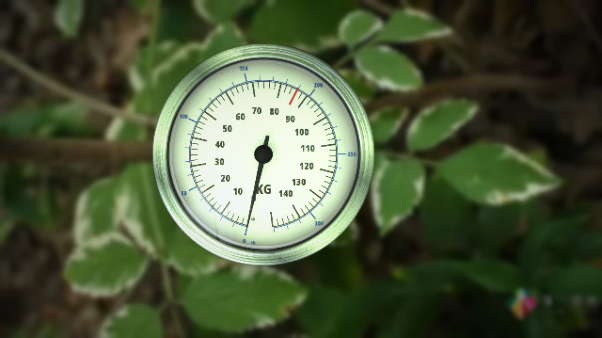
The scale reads 0 kg
